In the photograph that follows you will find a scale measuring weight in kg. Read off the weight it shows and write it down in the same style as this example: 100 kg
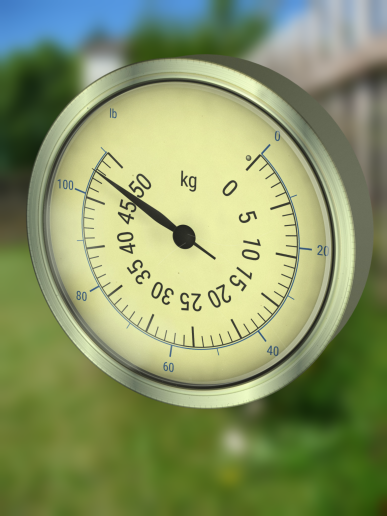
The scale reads 48 kg
